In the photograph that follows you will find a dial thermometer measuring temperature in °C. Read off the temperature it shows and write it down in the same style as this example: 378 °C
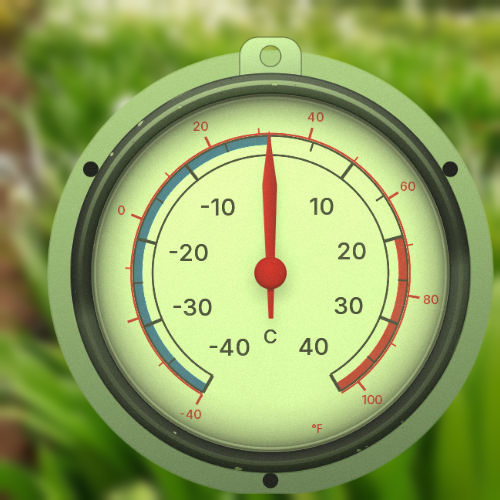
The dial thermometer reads 0 °C
